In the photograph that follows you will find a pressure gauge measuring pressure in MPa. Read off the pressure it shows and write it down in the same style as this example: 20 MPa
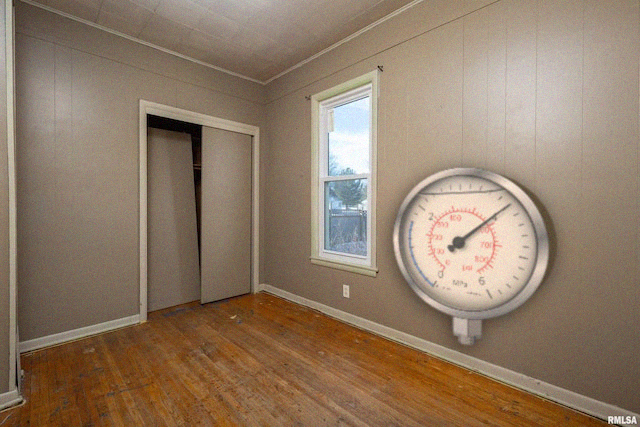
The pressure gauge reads 4 MPa
